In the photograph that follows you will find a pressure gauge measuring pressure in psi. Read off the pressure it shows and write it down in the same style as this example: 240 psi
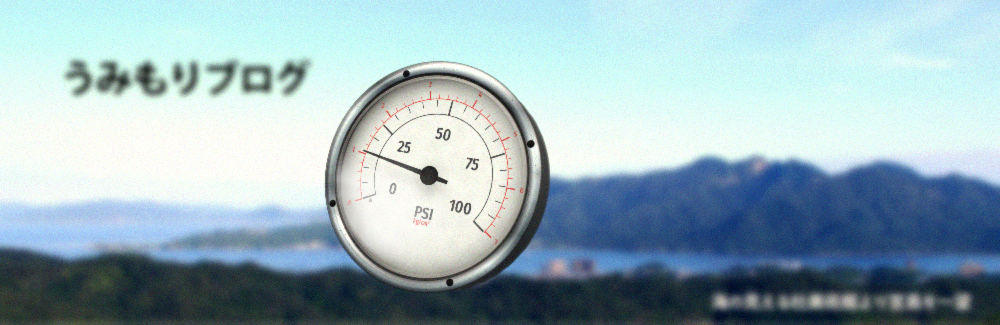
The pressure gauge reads 15 psi
